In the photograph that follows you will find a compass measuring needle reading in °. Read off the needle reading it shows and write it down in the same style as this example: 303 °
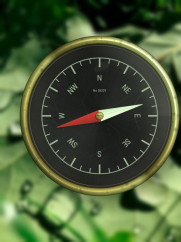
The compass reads 255 °
